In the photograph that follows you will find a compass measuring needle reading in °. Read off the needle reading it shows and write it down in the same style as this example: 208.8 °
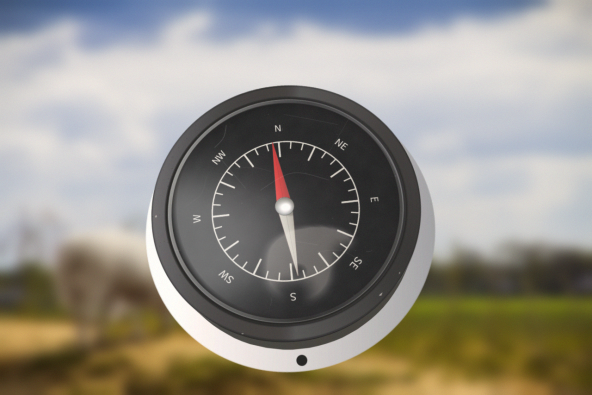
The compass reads 355 °
